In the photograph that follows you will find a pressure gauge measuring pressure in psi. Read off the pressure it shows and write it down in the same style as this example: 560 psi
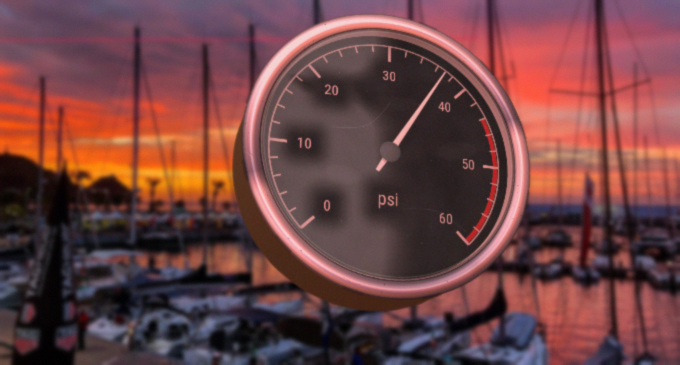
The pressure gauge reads 37 psi
